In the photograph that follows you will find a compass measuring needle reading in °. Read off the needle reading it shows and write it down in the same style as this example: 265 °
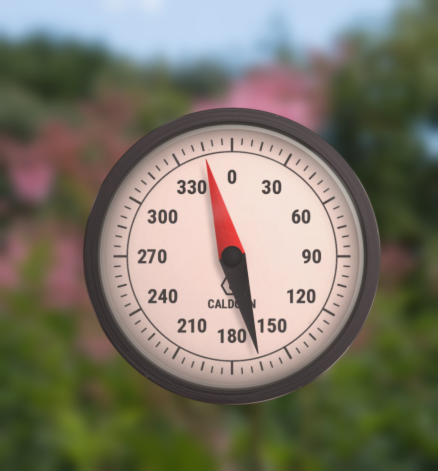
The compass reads 345 °
